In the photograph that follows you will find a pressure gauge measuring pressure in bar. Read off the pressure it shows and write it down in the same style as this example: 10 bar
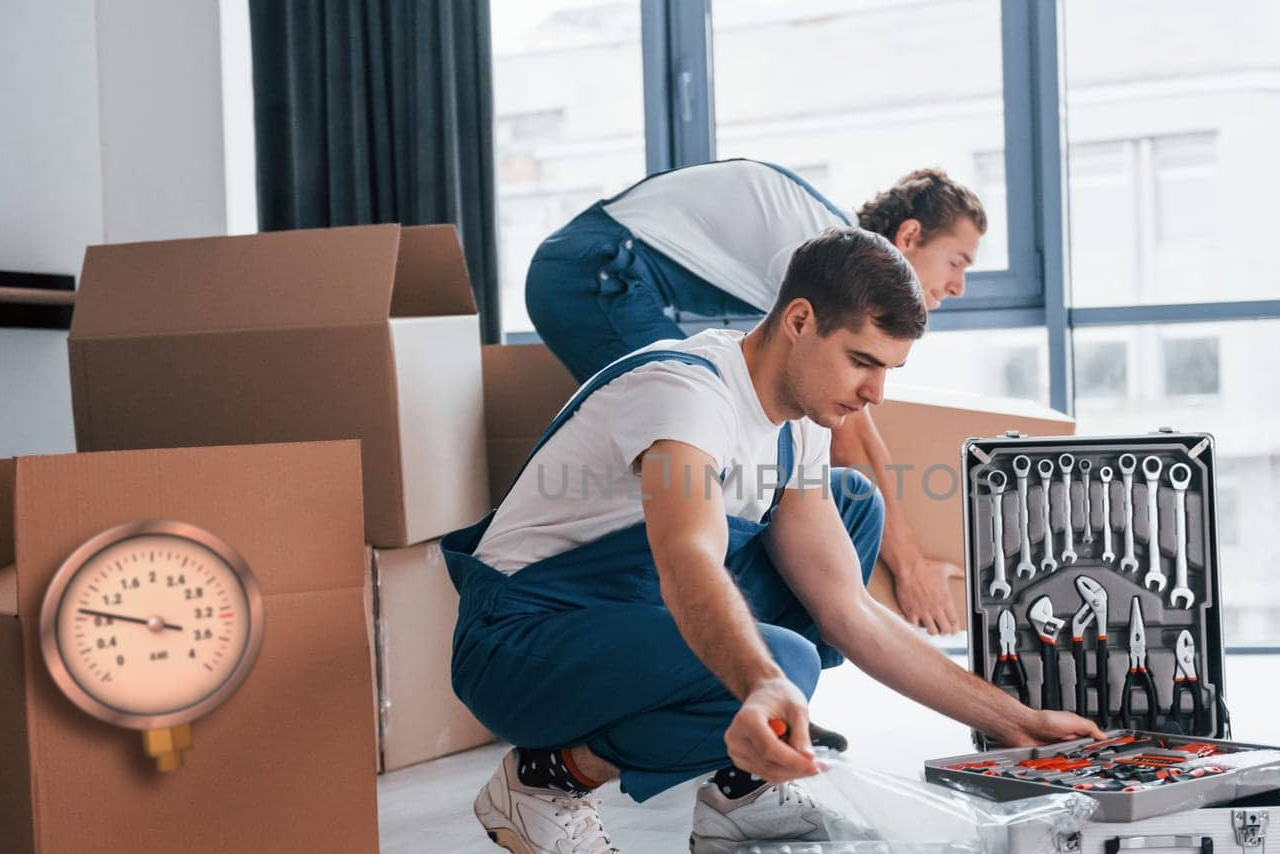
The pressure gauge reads 0.9 bar
